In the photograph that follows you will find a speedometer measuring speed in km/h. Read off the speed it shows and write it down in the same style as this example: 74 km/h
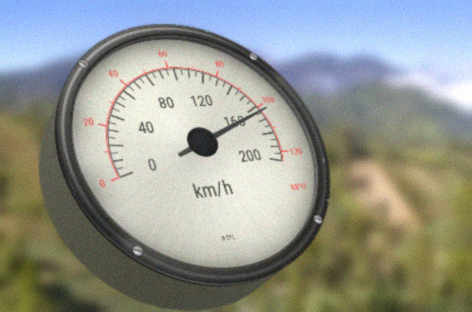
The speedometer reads 165 km/h
